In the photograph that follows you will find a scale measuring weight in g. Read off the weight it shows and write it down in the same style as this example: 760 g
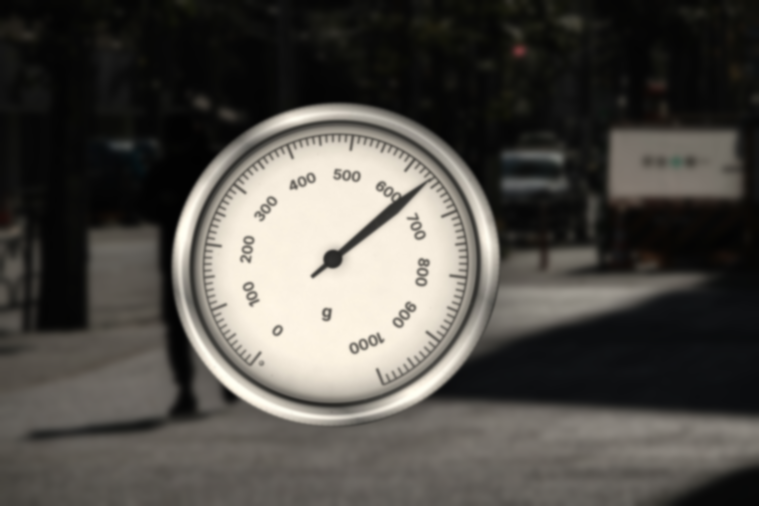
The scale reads 640 g
